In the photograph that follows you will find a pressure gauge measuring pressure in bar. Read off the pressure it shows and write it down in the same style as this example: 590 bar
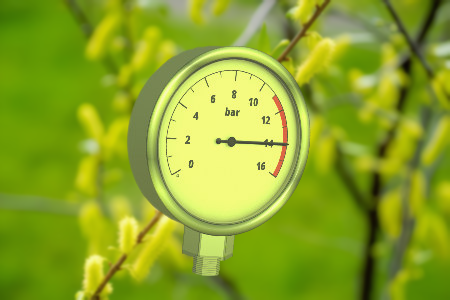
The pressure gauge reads 14 bar
